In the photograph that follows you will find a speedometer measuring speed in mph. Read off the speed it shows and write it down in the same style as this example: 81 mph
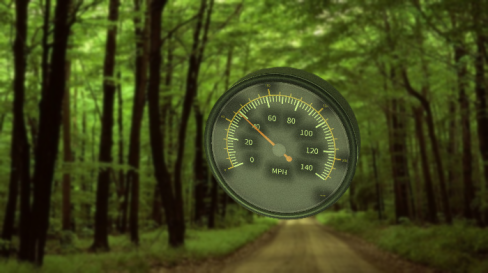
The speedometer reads 40 mph
